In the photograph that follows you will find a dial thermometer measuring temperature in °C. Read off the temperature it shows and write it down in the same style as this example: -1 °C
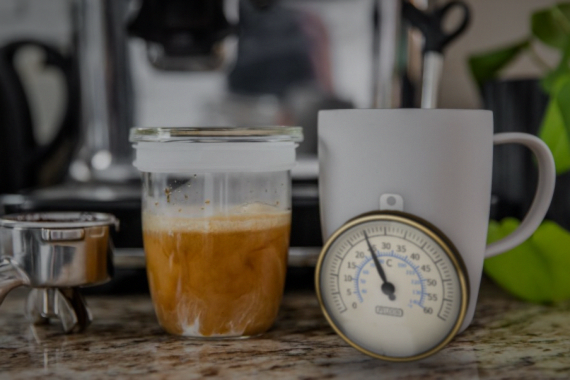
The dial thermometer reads 25 °C
